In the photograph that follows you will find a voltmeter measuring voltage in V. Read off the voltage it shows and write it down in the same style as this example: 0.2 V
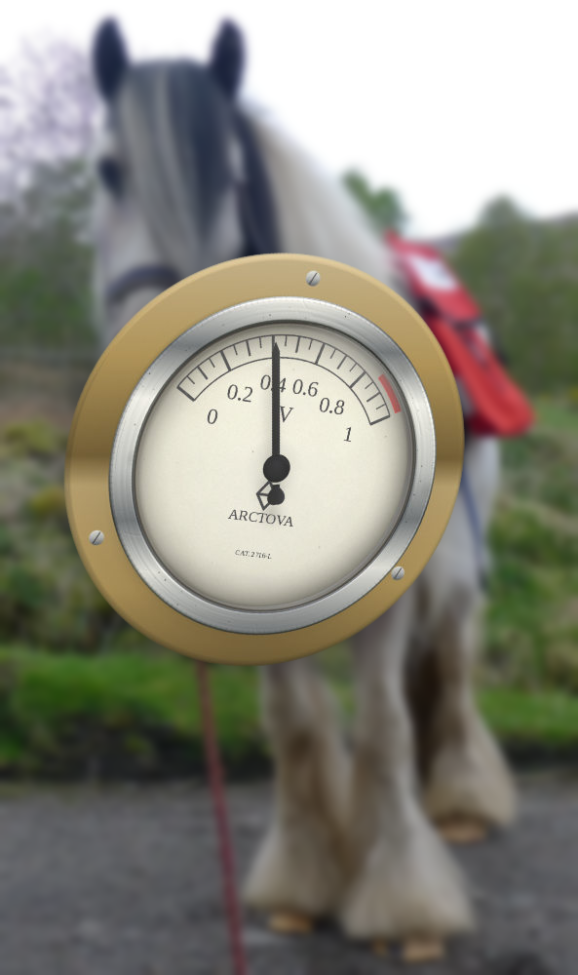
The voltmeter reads 0.4 V
